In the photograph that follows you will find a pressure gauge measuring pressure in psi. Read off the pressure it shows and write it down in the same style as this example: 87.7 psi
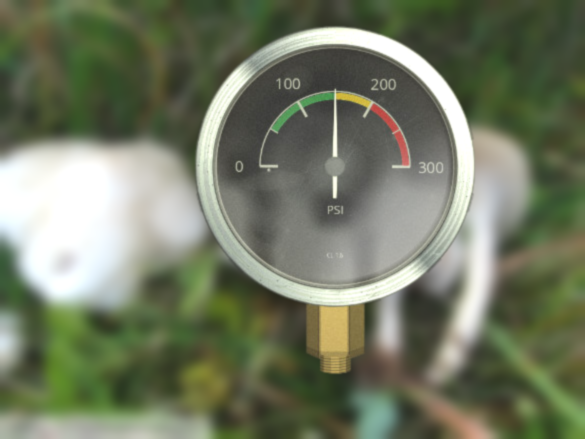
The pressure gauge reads 150 psi
